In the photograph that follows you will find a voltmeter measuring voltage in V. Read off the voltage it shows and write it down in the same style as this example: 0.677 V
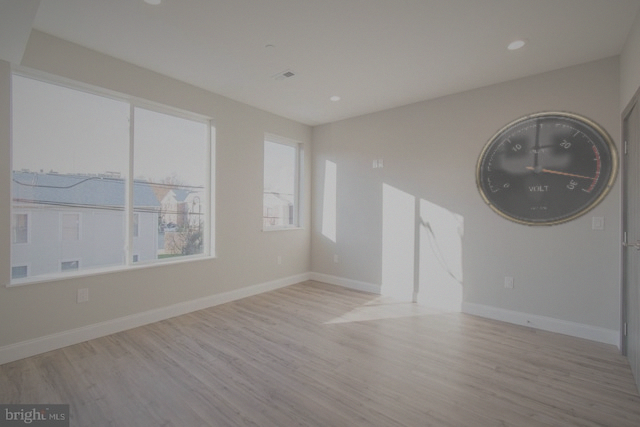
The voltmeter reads 28 V
